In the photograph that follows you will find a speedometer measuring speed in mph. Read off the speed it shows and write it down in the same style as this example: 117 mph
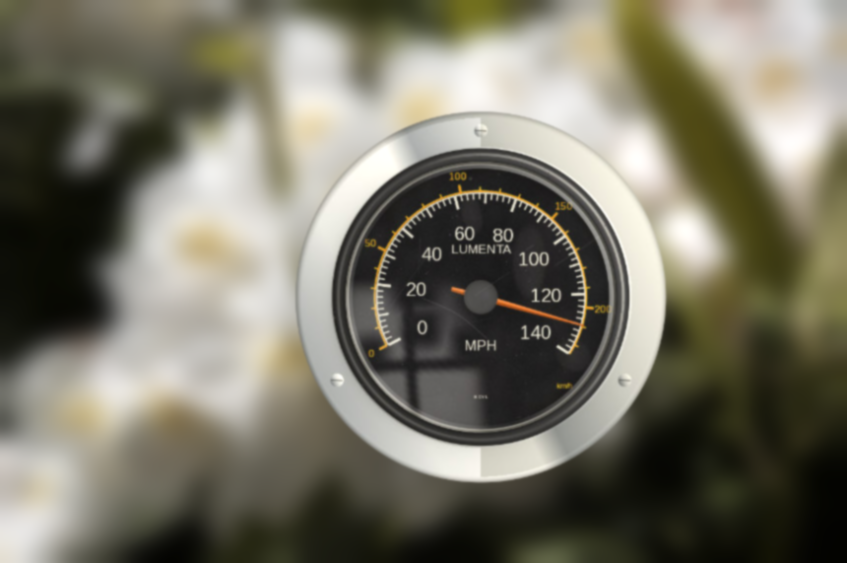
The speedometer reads 130 mph
